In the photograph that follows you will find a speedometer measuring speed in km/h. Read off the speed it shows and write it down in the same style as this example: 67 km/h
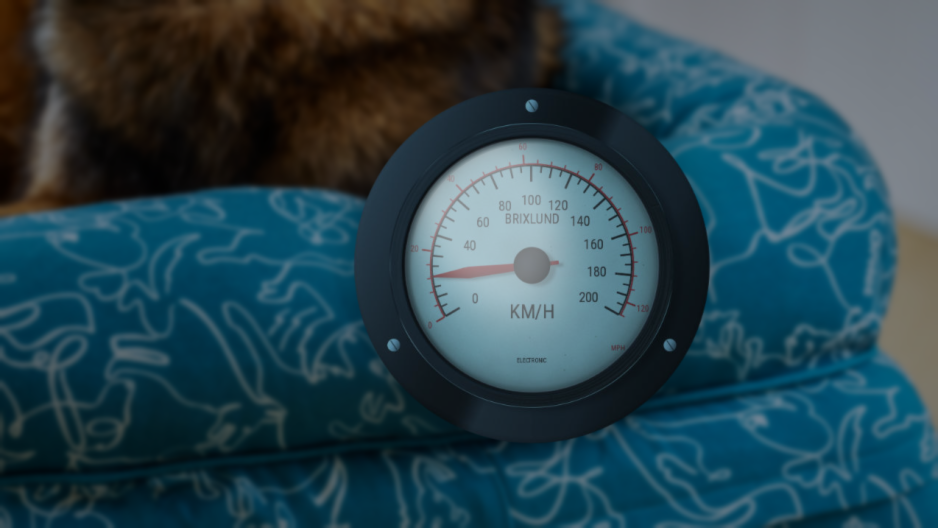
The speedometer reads 20 km/h
